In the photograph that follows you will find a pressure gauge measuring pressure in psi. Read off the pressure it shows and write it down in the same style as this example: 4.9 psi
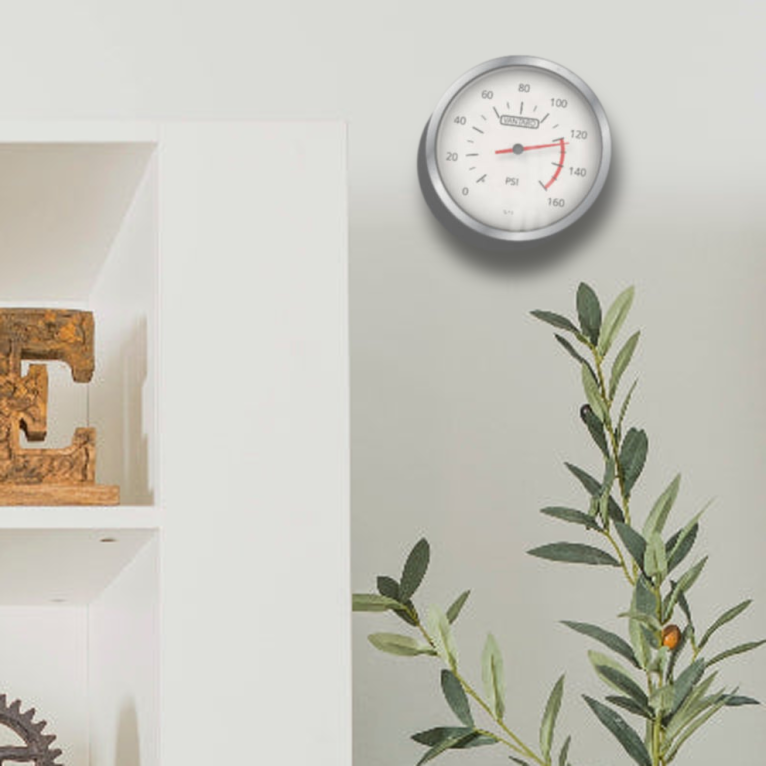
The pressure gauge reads 125 psi
